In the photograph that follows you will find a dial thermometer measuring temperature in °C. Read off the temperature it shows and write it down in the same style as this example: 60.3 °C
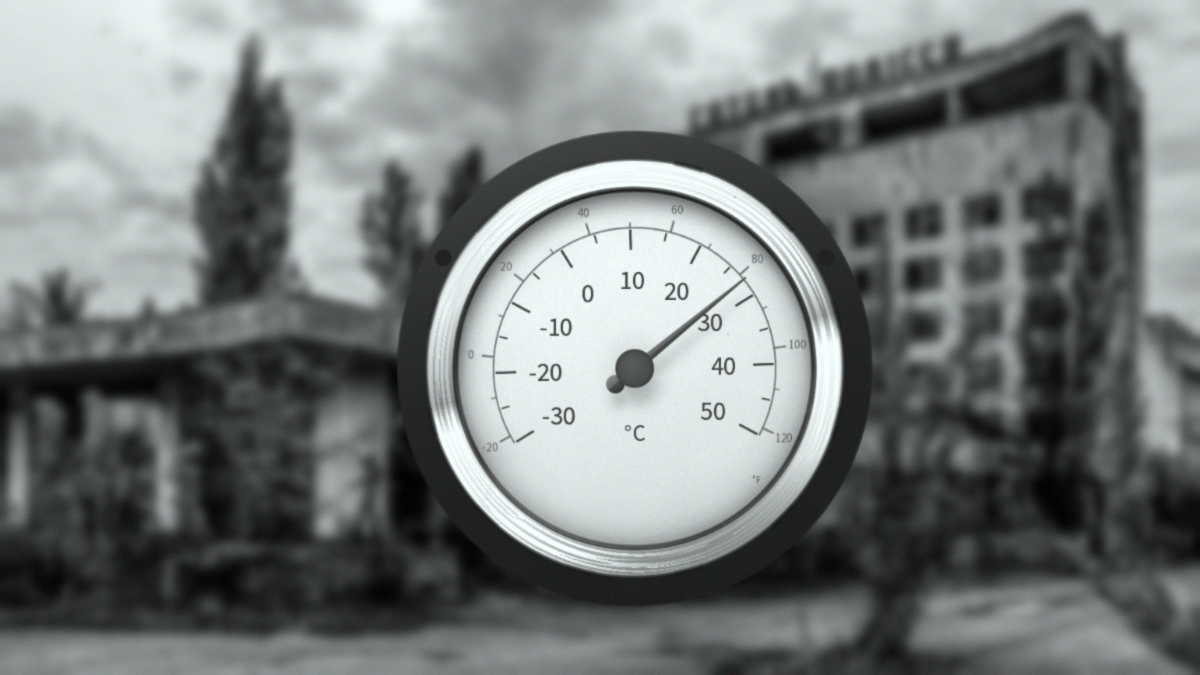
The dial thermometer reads 27.5 °C
